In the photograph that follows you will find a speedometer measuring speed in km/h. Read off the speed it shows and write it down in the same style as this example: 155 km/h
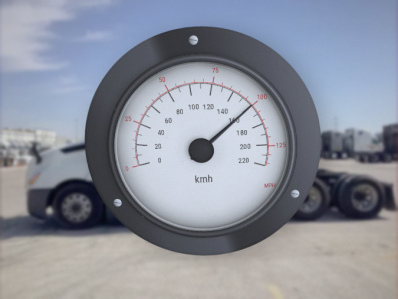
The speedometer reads 160 km/h
